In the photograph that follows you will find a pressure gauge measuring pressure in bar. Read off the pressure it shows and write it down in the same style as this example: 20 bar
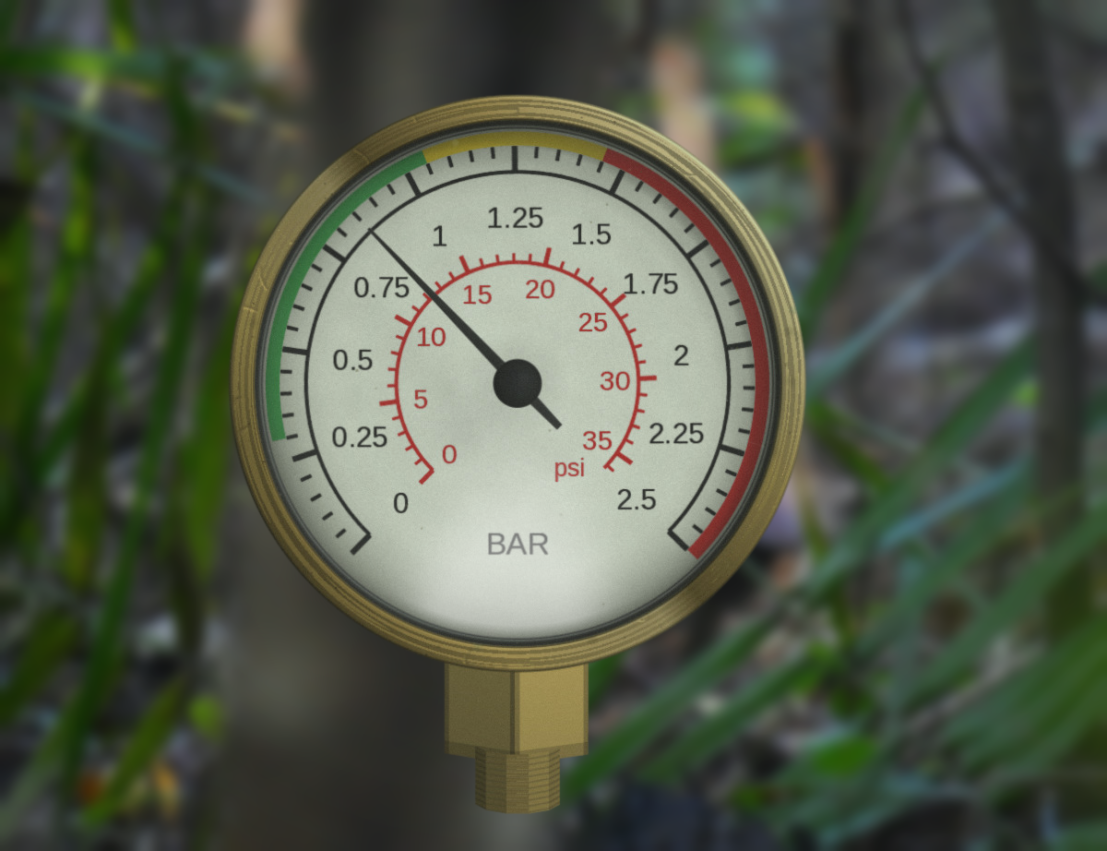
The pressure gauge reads 0.85 bar
